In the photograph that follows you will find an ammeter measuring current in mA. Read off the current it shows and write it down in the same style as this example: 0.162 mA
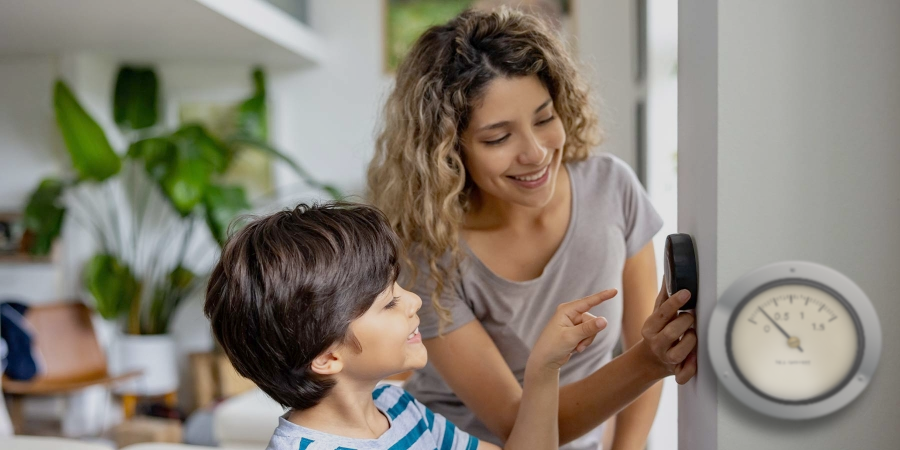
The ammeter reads 0.25 mA
